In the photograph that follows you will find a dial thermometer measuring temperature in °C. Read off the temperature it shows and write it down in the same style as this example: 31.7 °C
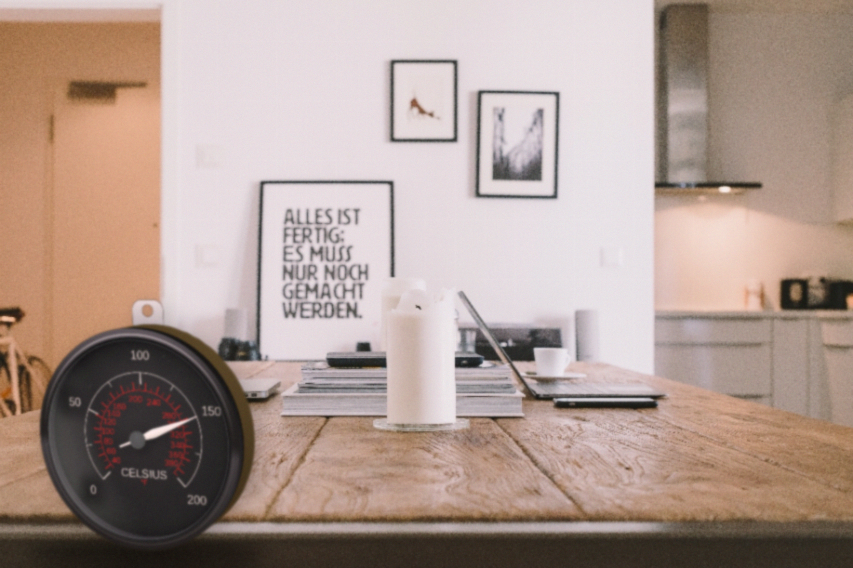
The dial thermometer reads 150 °C
